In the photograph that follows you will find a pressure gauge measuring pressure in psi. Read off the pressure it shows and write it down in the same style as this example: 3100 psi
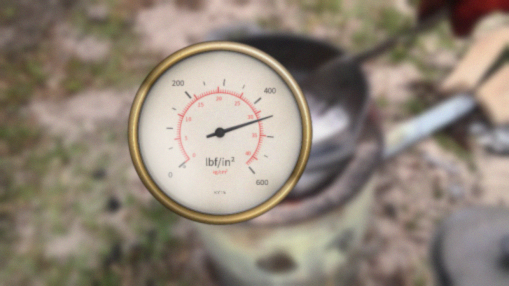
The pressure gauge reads 450 psi
